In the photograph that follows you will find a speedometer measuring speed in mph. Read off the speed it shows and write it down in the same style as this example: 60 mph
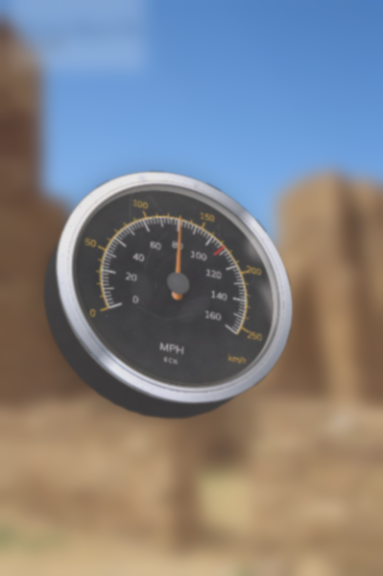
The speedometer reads 80 mph
